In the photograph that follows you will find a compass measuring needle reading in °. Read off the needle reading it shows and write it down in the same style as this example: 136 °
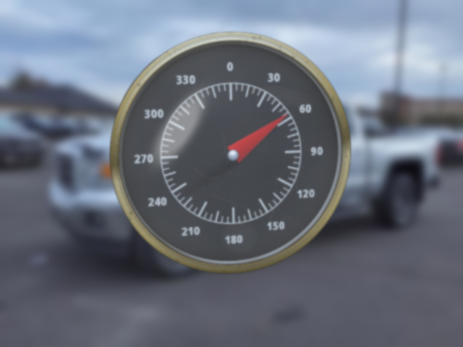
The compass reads 55 °
